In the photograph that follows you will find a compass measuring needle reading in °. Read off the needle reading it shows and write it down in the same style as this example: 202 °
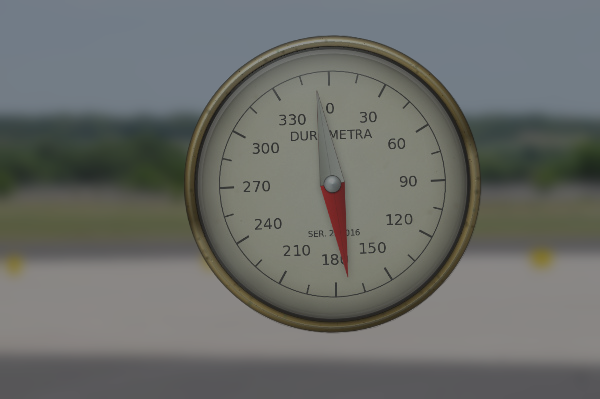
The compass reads 172.5 °
